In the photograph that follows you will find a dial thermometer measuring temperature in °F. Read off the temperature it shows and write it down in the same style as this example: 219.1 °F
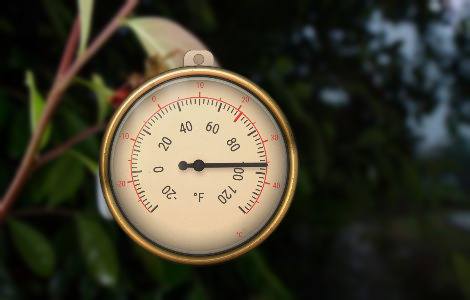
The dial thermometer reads 96 °F
